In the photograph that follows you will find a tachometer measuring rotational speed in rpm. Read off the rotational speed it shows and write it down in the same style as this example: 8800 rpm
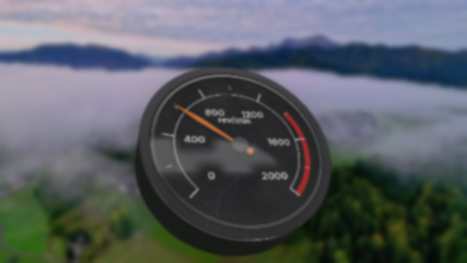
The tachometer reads 600 rpm
